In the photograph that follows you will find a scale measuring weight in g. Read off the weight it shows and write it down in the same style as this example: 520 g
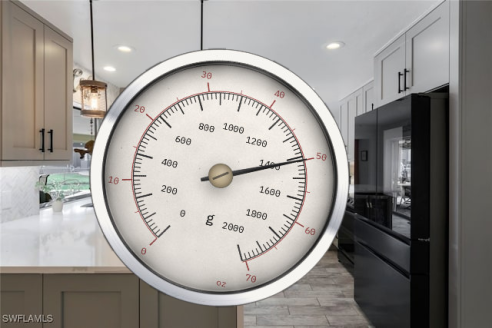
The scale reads 1420 g
